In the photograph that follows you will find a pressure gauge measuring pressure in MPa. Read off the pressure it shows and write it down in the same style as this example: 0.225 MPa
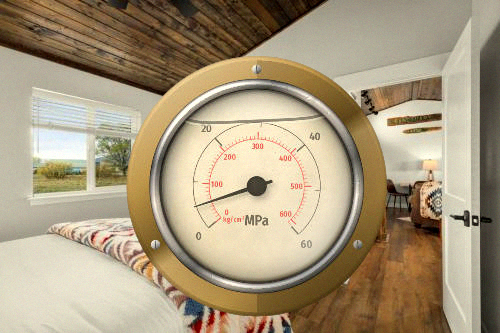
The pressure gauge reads 5 MPa
